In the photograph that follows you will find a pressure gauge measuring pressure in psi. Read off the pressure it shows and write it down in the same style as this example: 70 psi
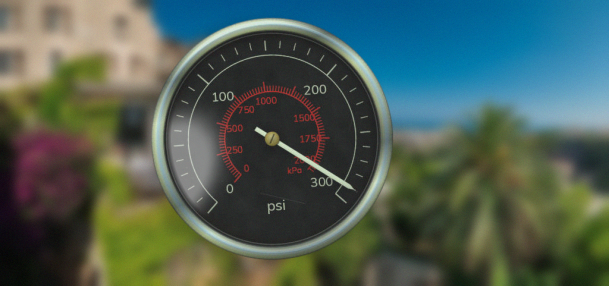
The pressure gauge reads 290 psi
